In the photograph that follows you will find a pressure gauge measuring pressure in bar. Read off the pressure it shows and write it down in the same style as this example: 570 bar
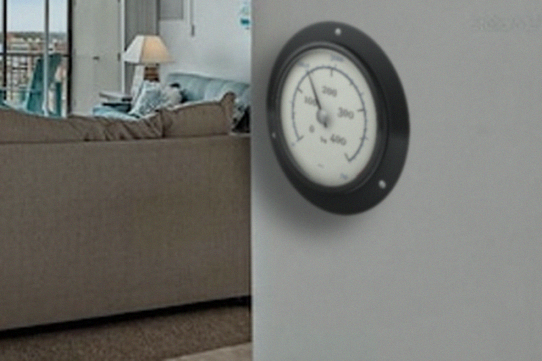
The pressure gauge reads 150 bar
